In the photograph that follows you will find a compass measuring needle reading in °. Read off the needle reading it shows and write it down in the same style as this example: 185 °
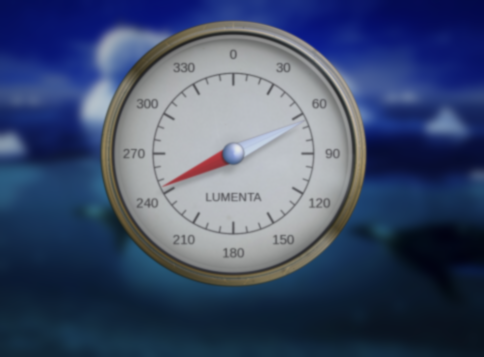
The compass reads 245 °
